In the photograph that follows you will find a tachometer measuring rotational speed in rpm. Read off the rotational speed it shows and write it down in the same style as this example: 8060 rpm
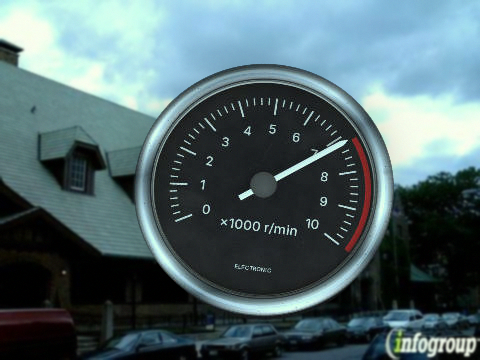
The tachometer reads 7200 rpm
